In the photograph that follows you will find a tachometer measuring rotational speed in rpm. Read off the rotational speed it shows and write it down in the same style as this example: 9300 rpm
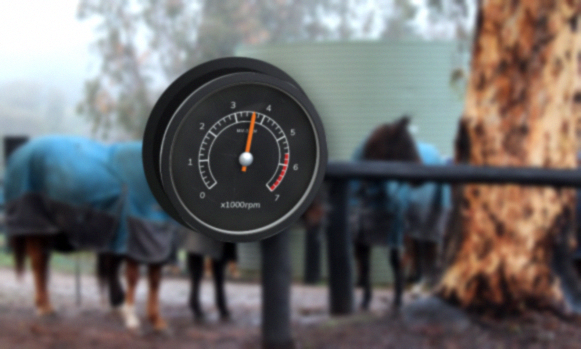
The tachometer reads 3600 rpm
